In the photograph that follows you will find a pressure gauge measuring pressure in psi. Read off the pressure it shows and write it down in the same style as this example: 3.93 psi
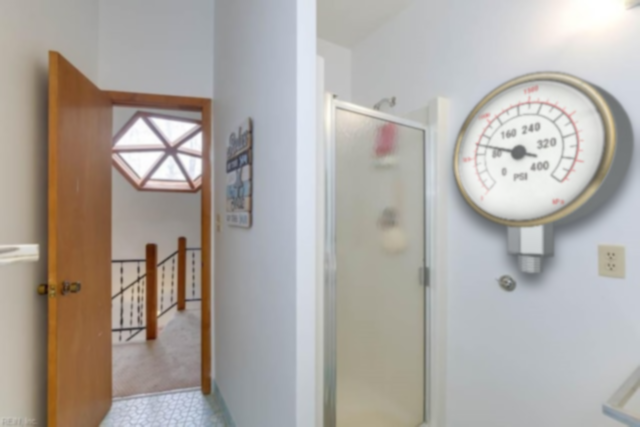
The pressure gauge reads 100 psi
